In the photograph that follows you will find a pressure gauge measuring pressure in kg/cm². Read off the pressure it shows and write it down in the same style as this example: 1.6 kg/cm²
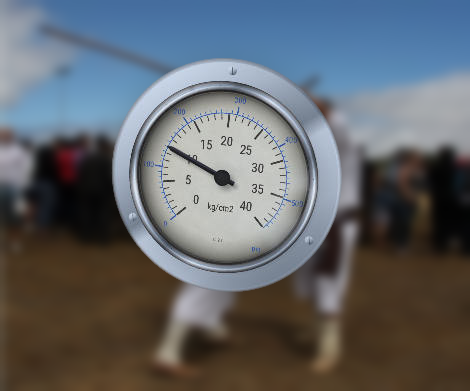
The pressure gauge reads 10 kg/cm²
